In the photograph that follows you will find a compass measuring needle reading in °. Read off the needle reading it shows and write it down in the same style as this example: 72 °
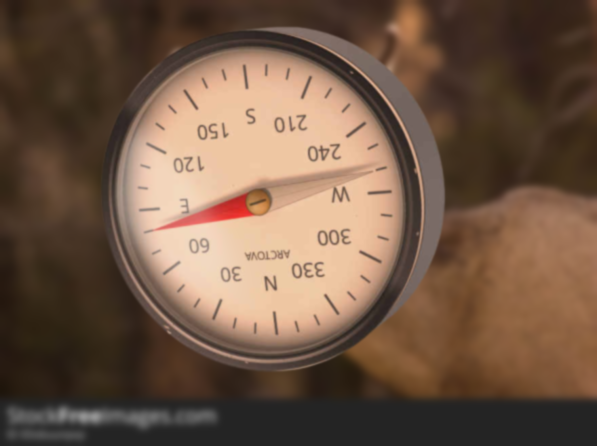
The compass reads 80 °
